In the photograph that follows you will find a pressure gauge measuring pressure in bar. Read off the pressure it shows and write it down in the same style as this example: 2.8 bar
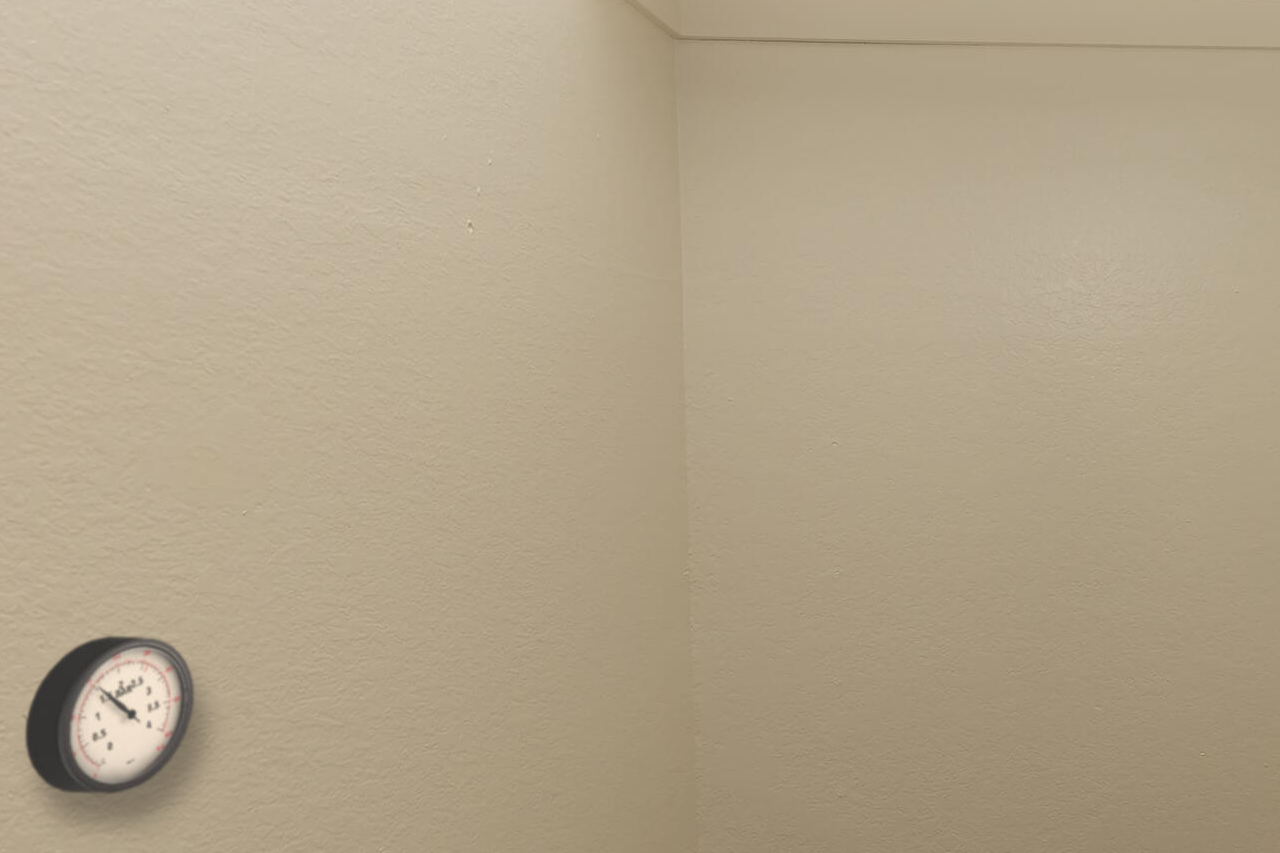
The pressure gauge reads 1.5 bar
